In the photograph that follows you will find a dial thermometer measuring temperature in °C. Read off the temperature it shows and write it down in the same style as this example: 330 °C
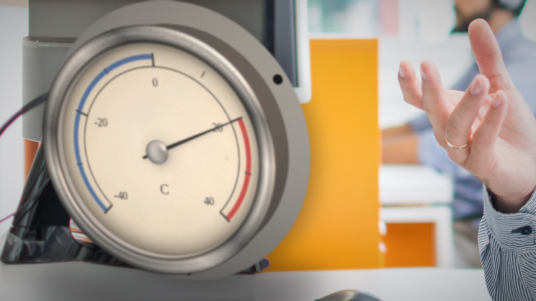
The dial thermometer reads 20 °C
